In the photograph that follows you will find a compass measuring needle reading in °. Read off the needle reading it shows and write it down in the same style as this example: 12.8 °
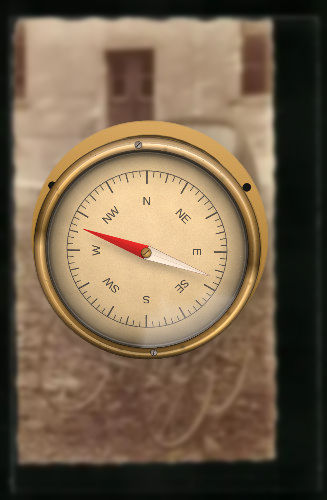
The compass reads 290 °
